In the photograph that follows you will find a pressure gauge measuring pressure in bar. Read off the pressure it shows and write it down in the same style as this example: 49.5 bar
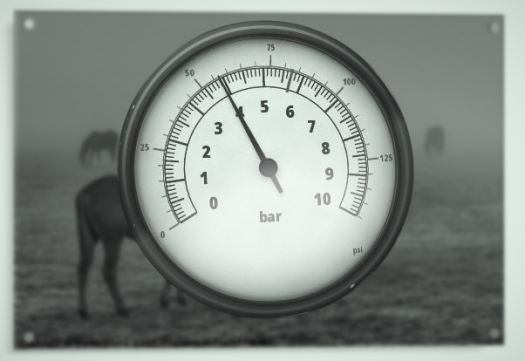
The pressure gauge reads 3.9 bar
